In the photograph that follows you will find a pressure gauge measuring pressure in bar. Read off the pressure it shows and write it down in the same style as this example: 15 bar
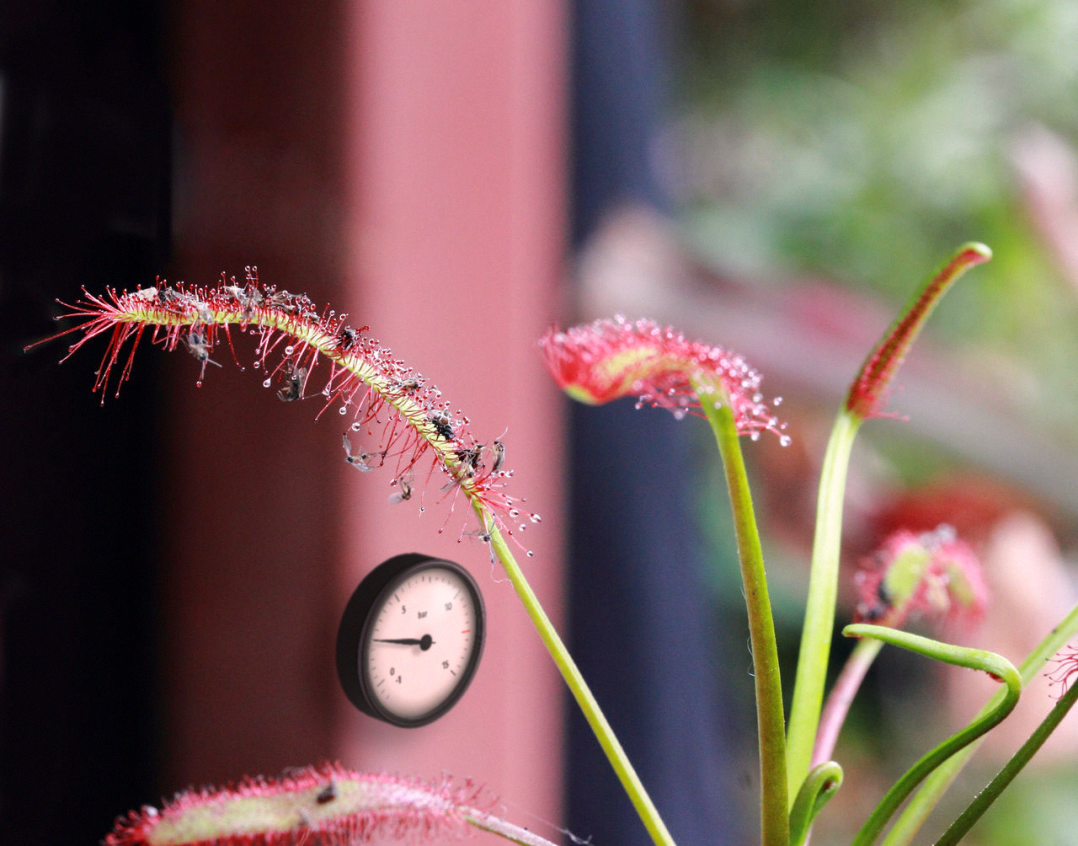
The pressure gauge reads 2.5 bar
